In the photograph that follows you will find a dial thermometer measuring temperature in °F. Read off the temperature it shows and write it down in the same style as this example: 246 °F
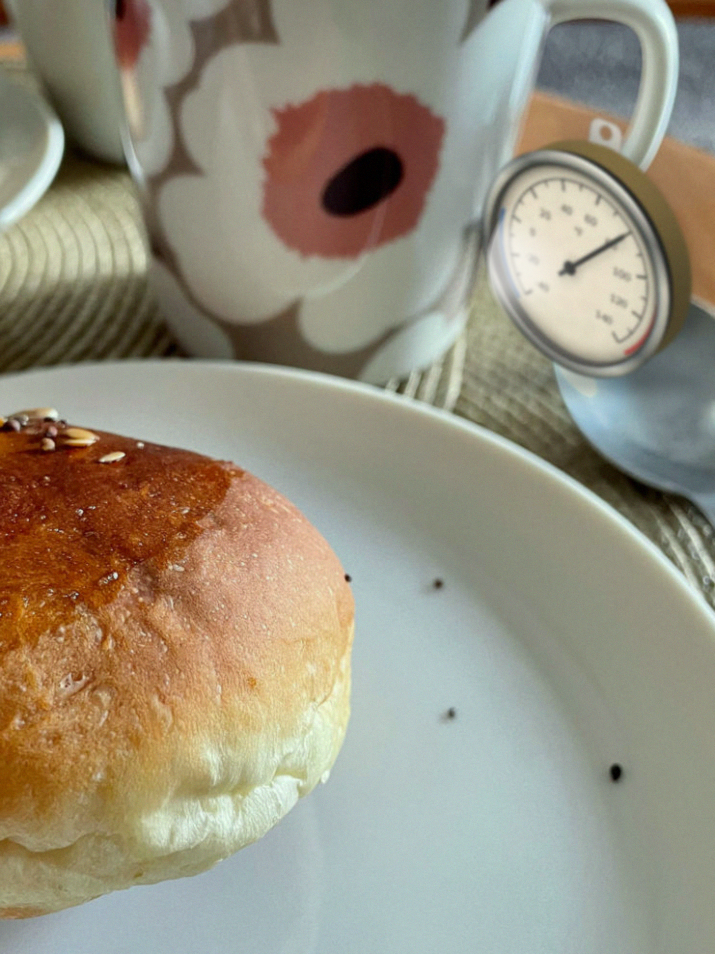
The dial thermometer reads 80 °F
